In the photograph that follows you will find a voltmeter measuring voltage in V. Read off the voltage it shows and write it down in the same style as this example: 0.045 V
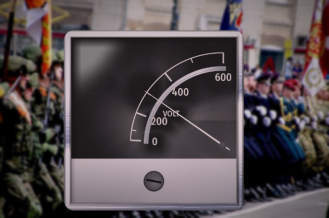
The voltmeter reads 300 V
